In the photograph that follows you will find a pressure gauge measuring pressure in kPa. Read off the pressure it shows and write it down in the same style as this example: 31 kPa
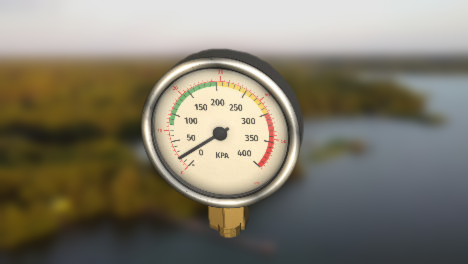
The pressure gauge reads 20 kPa
